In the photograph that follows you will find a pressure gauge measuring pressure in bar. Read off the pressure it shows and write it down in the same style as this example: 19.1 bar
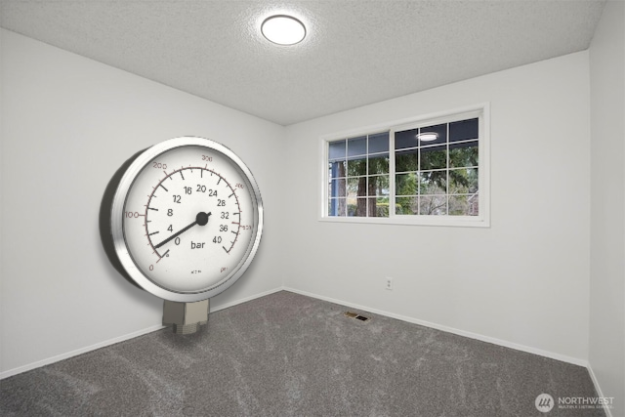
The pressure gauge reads 2 bar
